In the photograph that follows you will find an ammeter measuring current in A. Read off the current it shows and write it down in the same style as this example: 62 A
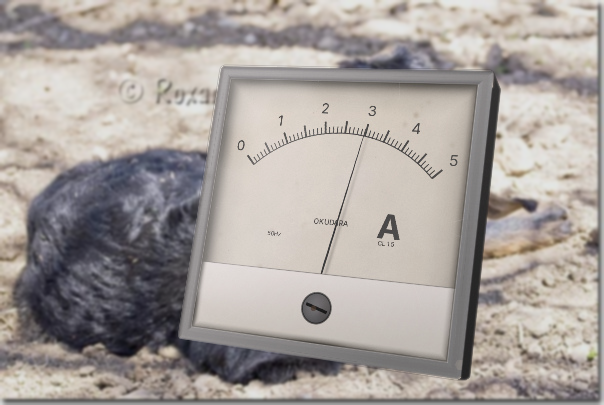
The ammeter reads 3 A
